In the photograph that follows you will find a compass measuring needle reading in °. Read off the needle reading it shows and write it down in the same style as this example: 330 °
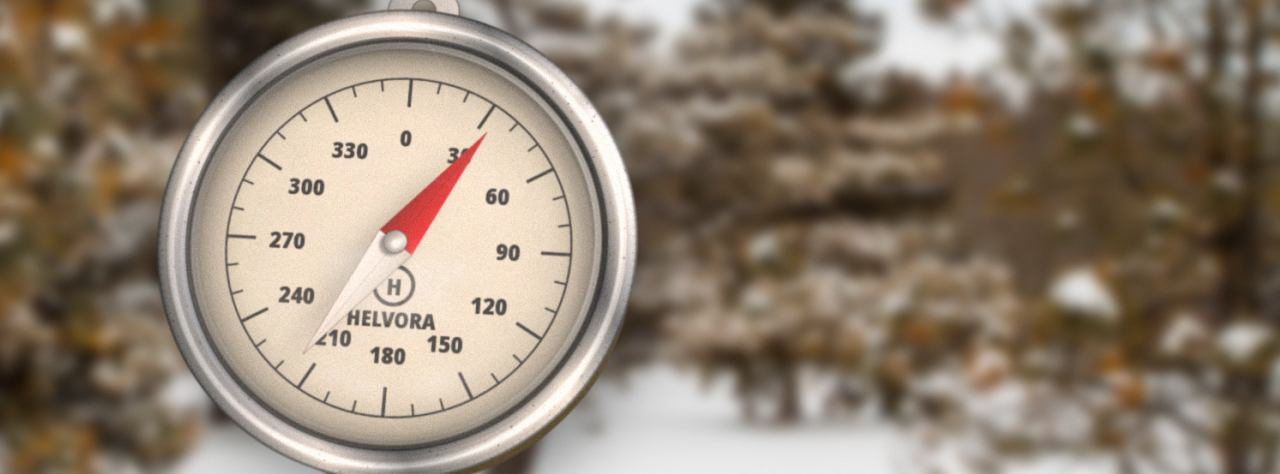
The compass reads 35 °
